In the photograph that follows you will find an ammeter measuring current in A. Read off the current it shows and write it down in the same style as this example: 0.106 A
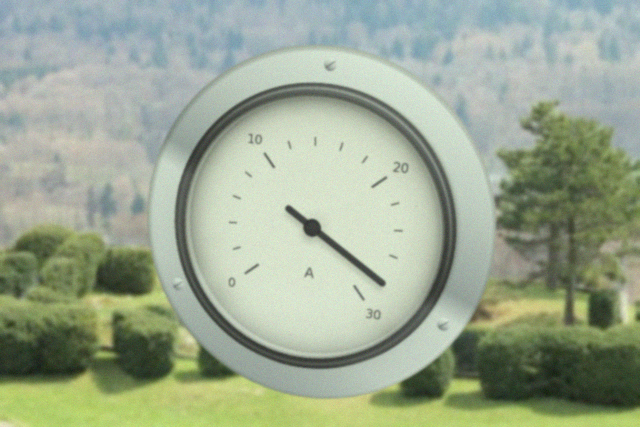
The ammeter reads 28 A
